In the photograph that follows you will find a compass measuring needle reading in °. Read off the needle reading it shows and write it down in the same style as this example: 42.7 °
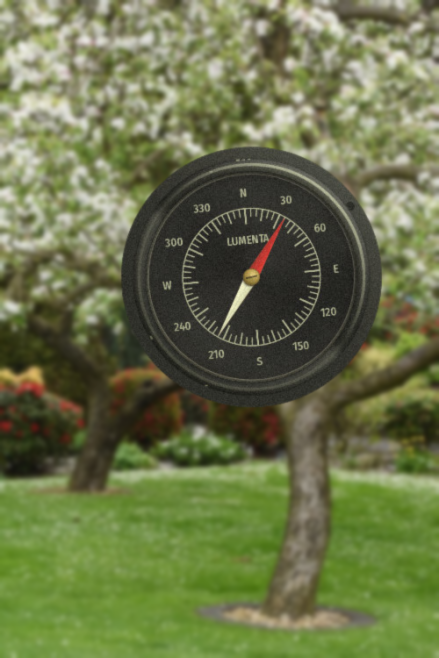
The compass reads 35 °
